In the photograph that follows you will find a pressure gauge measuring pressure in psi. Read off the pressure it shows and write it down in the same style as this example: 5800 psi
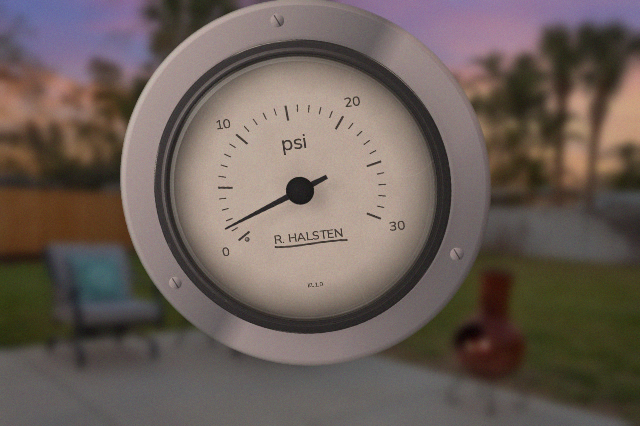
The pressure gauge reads 1.5 psi
